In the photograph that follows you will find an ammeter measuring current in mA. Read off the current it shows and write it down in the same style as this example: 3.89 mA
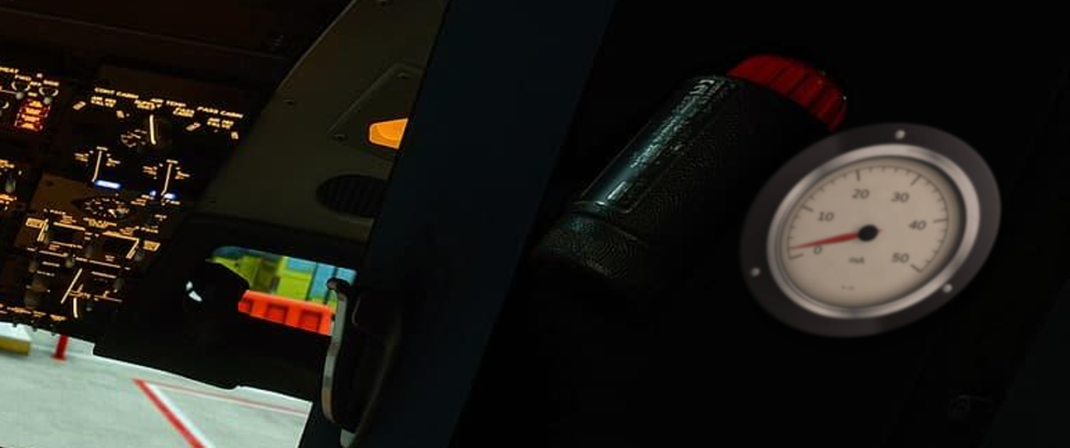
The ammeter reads 2 mA
